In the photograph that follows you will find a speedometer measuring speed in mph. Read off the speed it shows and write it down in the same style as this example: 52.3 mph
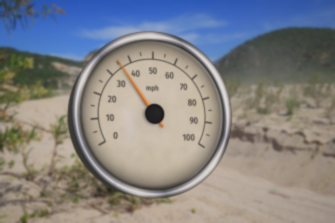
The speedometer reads 35 mph
